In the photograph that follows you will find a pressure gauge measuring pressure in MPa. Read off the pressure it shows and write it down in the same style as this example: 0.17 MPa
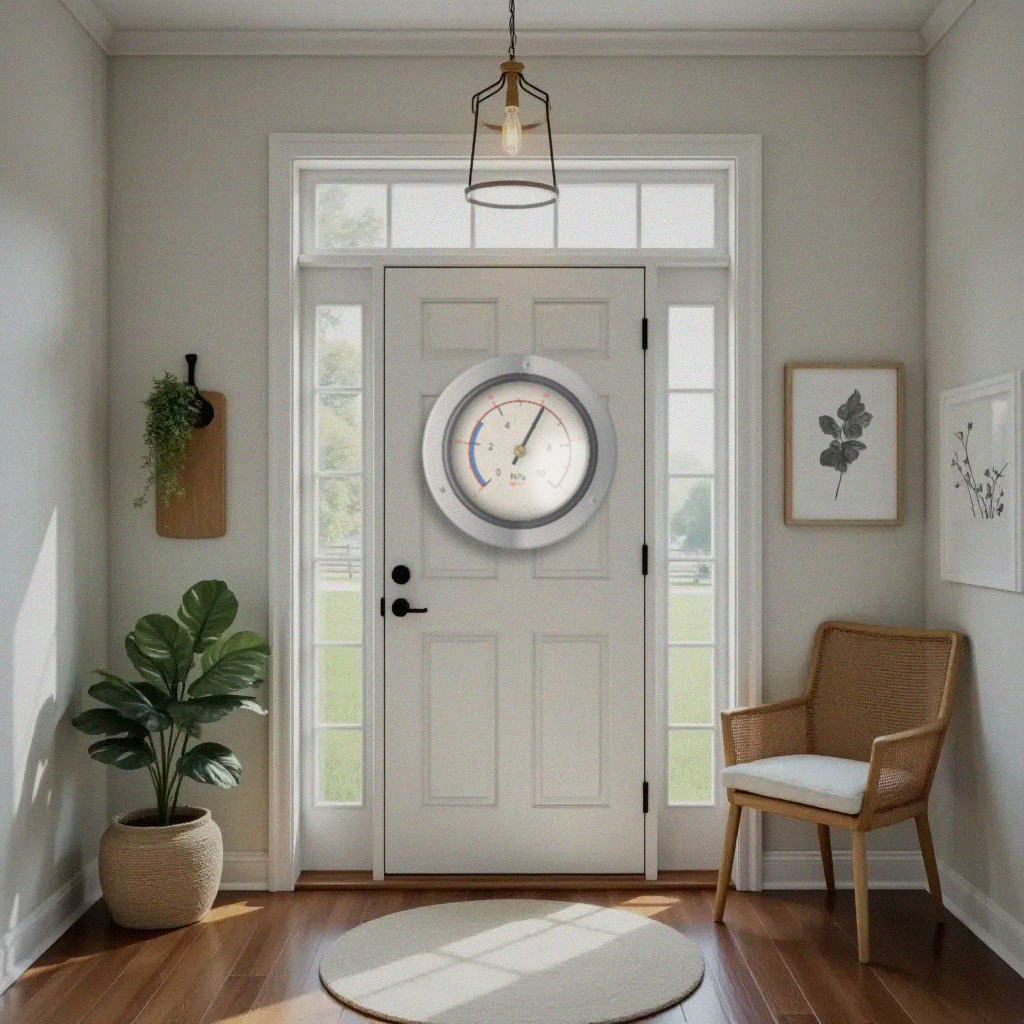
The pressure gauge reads 6 MPa
